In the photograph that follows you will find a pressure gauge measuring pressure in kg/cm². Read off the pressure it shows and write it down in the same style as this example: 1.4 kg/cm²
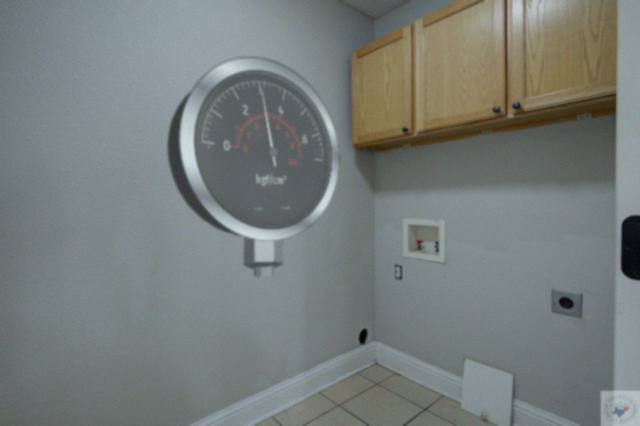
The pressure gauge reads 3 kg/cm²
